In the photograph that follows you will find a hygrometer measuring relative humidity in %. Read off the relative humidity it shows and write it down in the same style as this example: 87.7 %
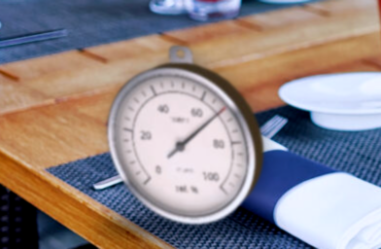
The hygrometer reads 68 %
